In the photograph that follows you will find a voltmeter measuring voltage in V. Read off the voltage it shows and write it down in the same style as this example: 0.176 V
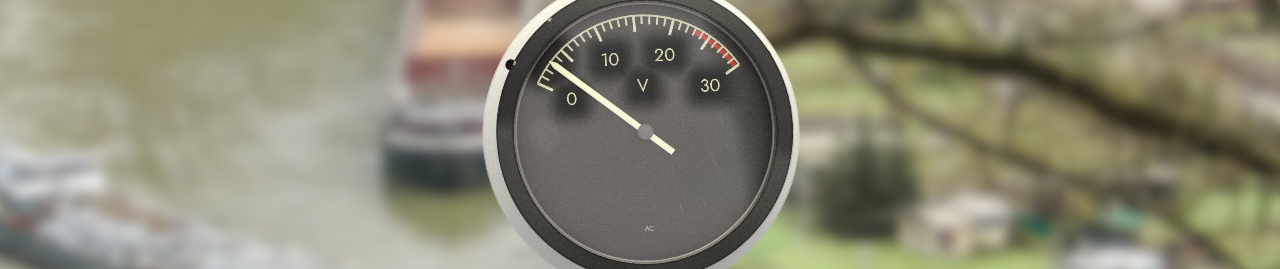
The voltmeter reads 3 V
